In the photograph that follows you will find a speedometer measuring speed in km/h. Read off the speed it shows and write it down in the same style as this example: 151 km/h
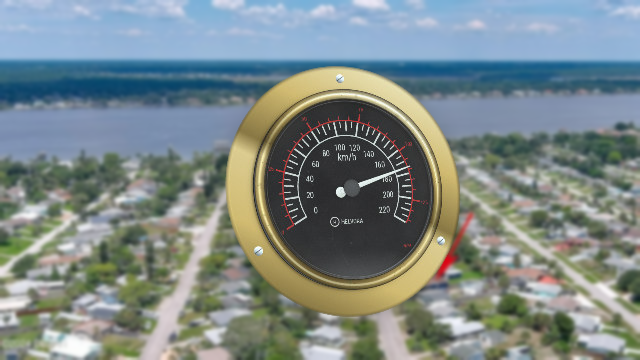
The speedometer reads 175 km/h
